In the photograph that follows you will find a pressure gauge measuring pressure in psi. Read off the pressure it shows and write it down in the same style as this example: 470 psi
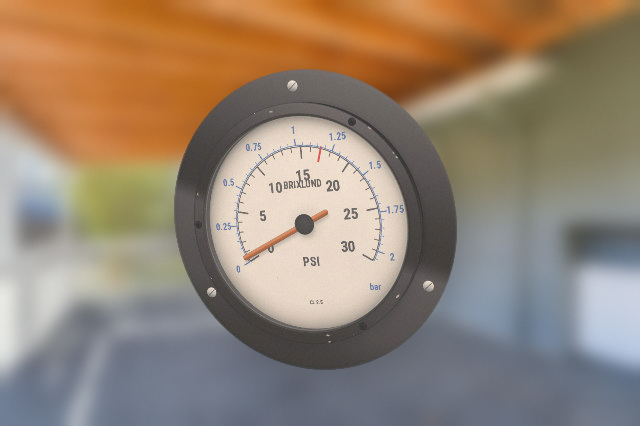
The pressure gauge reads 0.5 psi
